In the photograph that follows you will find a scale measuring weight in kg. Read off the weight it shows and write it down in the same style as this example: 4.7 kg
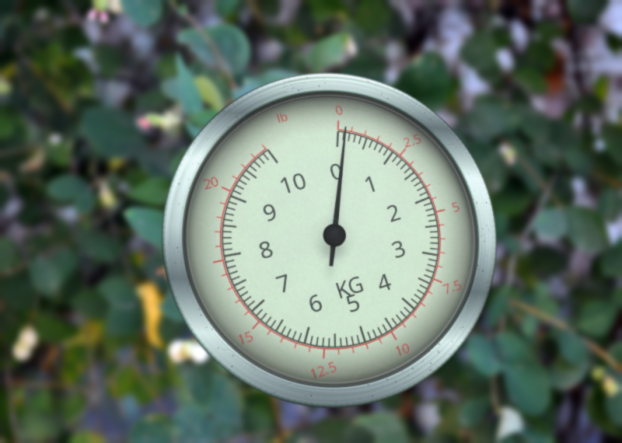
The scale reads 0.1 kg
